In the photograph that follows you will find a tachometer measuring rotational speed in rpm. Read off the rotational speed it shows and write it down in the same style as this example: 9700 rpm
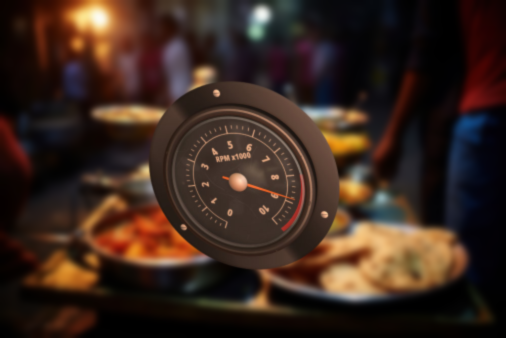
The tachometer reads 8800 rpm
